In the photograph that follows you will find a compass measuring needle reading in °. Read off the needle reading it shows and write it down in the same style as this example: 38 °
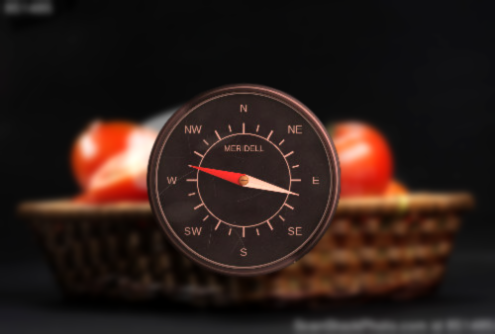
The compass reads 285 °
